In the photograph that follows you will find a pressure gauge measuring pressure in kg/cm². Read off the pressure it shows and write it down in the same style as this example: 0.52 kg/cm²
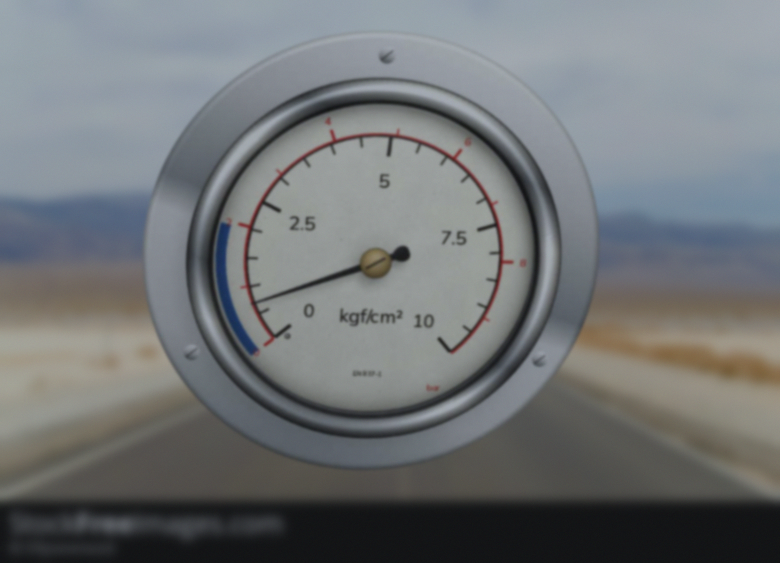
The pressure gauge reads 0.75 kg/cm²
